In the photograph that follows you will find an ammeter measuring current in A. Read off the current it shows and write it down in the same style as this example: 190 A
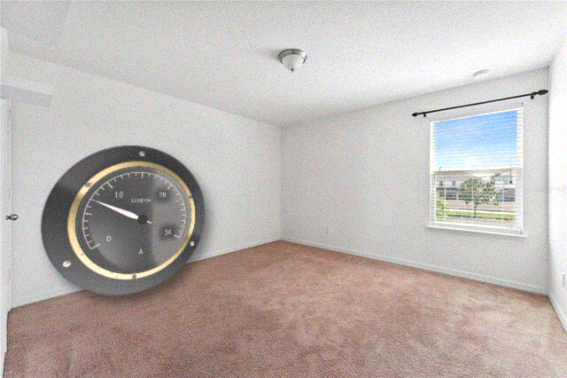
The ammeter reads 7 A
